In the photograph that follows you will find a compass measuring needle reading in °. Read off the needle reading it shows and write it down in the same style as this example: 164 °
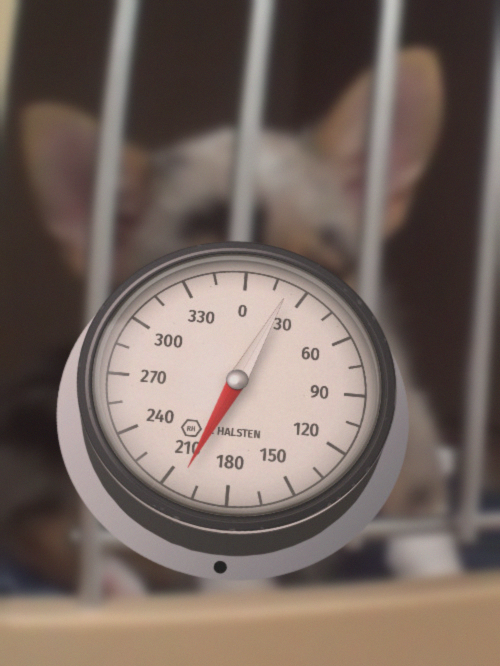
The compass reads 202.5 °
